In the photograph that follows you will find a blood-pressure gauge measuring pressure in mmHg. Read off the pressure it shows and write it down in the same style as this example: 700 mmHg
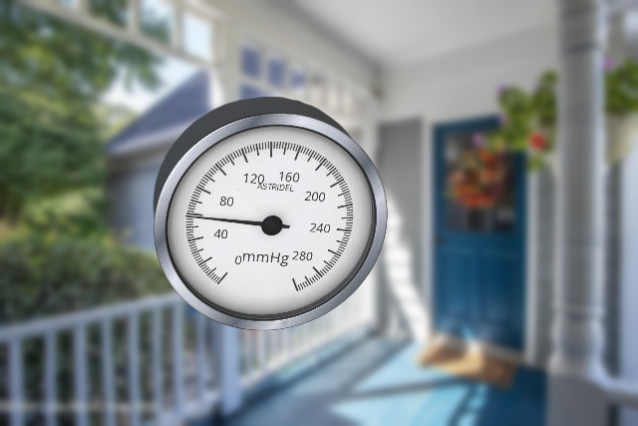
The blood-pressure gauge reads 60 mmHg
